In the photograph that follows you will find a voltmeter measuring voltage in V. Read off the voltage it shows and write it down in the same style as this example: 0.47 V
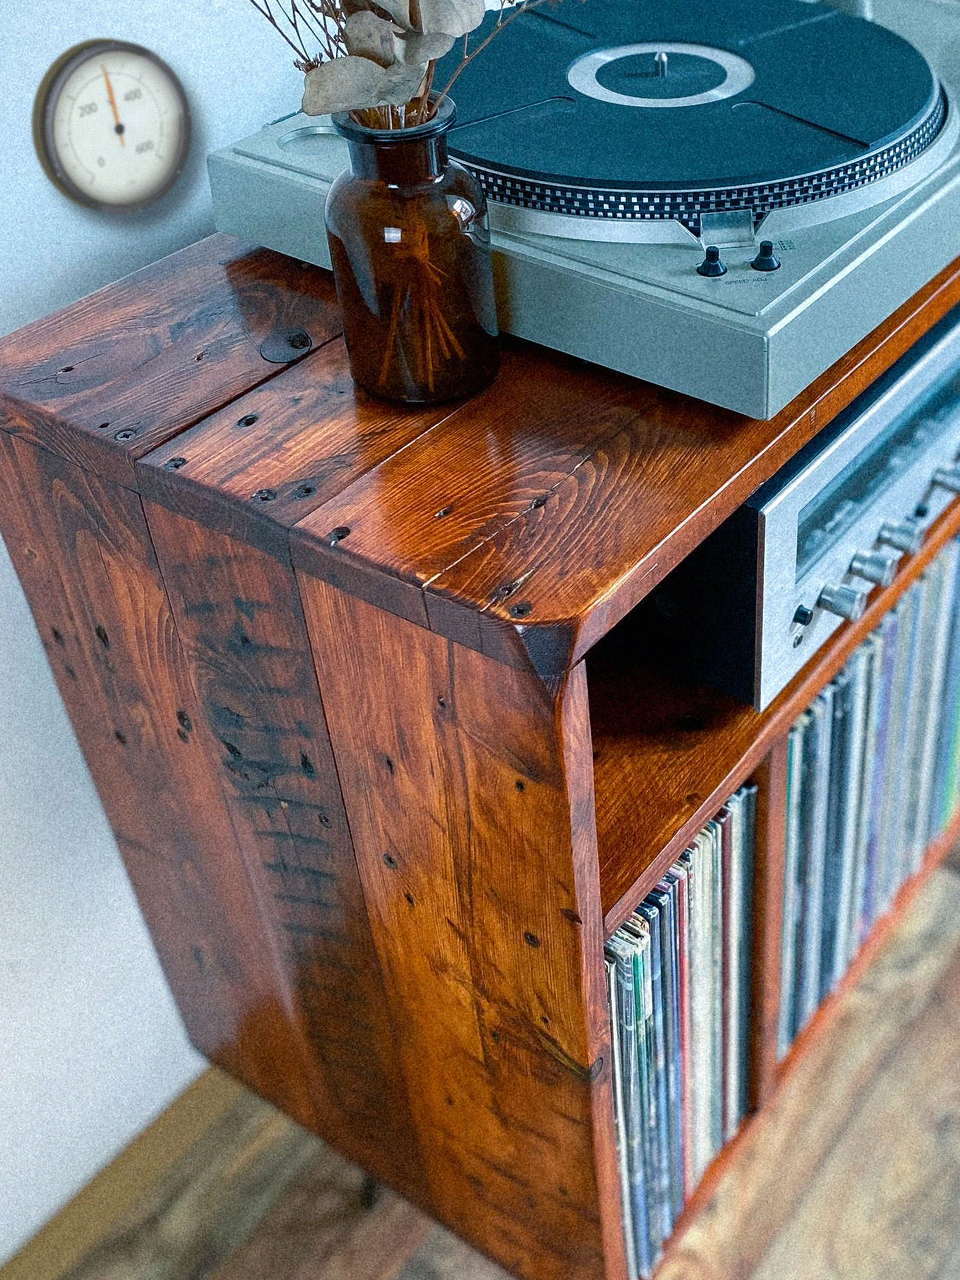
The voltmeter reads 300 V
